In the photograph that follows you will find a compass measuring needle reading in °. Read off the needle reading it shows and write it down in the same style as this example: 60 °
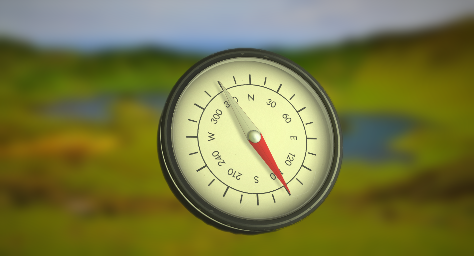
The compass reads 150 °
